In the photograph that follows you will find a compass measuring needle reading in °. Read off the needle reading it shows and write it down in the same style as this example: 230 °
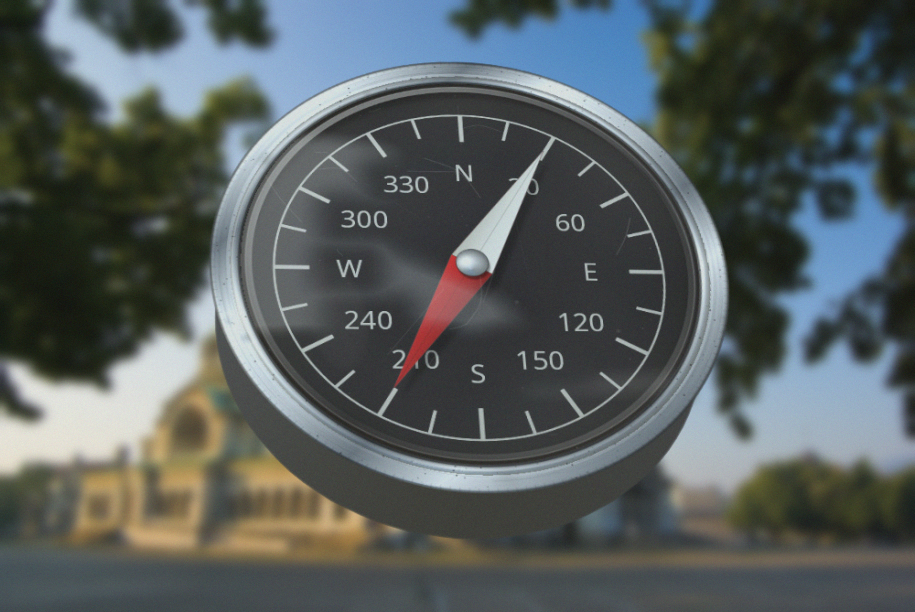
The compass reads 210 °
